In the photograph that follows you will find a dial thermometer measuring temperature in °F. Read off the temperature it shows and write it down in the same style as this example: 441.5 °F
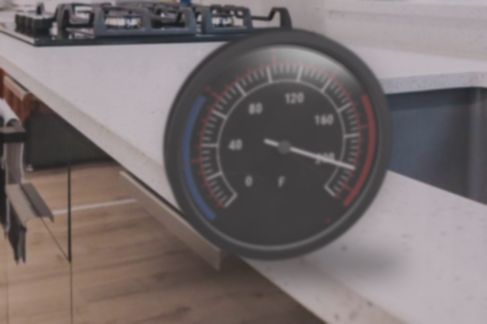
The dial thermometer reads 200 °F
